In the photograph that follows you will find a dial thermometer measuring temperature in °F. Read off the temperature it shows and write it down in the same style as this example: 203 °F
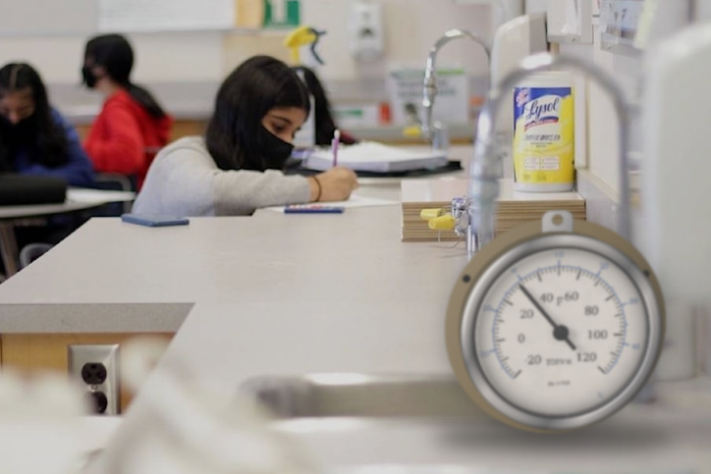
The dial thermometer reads 30 °F
